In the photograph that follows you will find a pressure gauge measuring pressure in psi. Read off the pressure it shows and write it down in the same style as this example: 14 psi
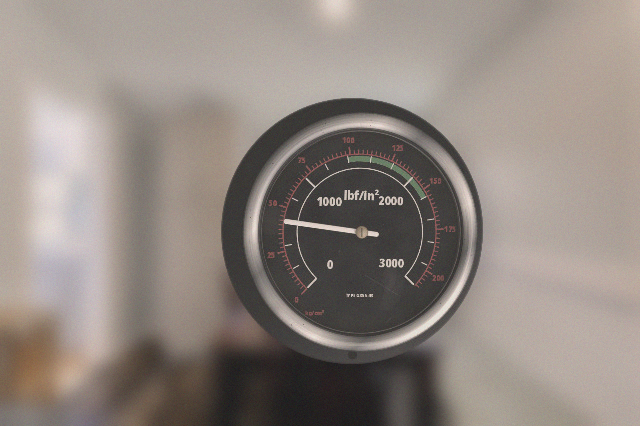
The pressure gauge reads 600 psi
